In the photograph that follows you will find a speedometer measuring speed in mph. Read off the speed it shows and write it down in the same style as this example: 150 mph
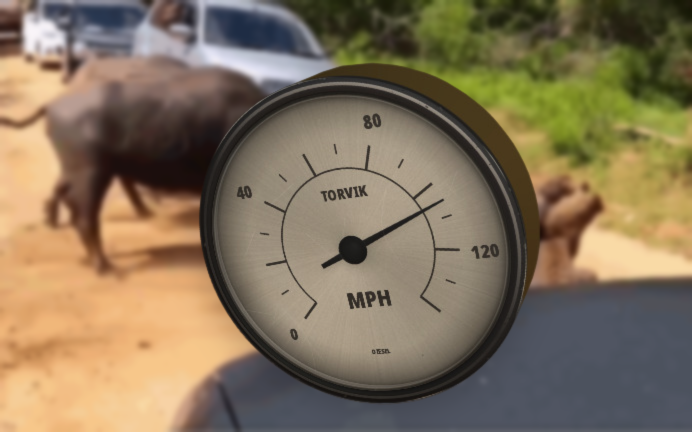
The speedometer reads 105 mph
